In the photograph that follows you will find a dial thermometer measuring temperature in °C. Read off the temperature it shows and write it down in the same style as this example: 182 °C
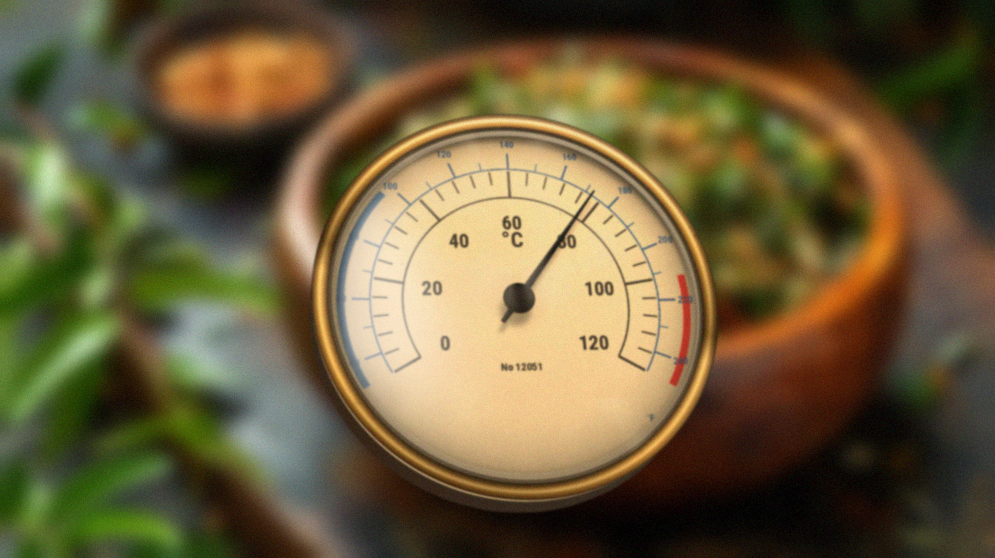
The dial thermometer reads 78 °C
